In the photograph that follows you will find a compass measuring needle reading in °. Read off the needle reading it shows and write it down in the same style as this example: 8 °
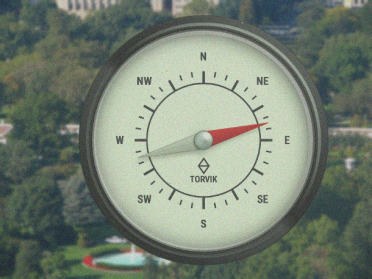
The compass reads 75 °
